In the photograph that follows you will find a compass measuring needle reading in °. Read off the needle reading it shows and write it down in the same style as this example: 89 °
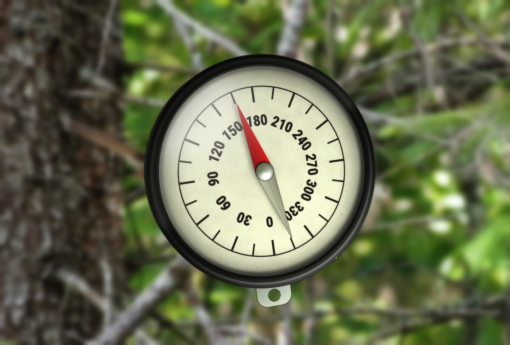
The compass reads 165 °
